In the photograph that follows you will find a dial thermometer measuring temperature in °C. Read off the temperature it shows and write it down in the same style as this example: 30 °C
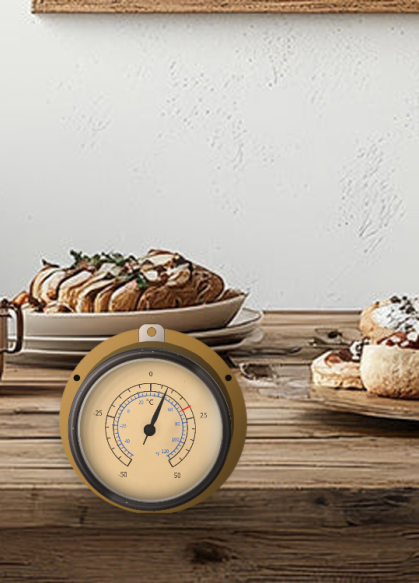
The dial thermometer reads 7.5 °C
